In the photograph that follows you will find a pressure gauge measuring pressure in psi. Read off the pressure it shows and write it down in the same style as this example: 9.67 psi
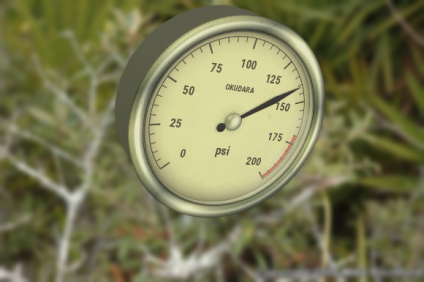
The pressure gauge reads 140 psi
